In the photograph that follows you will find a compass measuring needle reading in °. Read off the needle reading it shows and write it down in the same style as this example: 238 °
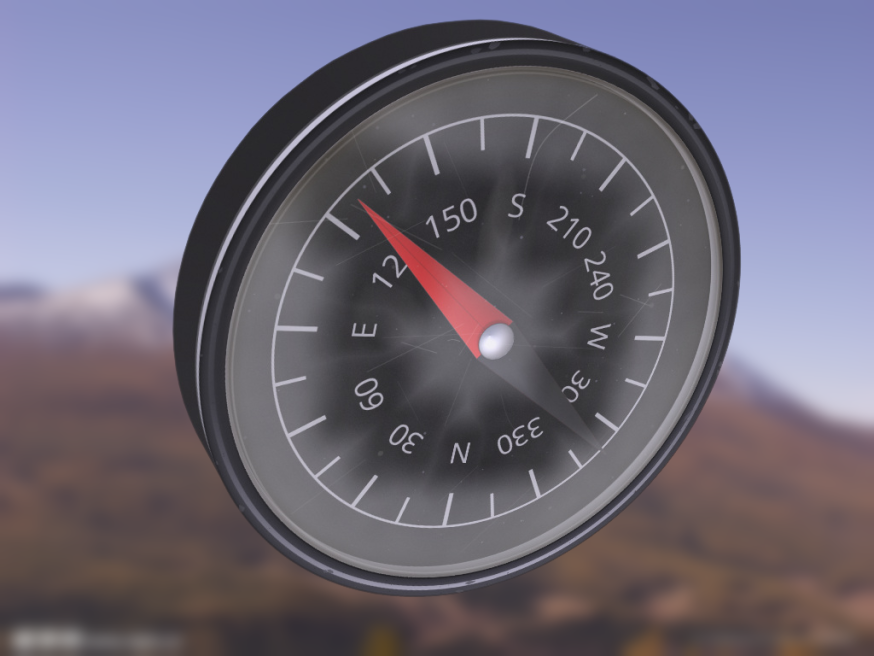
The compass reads 127.5 °
